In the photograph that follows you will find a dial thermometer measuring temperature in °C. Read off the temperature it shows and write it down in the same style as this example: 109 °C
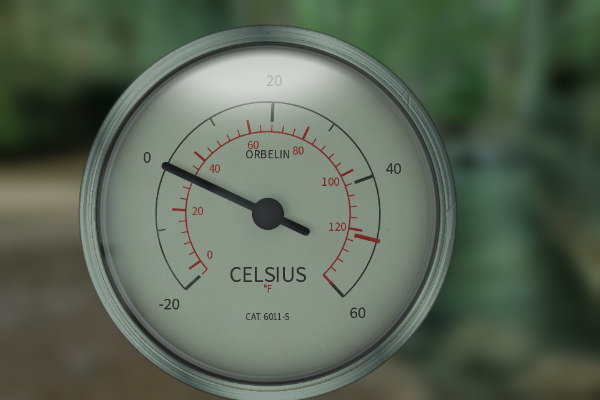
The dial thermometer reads 0 °C
